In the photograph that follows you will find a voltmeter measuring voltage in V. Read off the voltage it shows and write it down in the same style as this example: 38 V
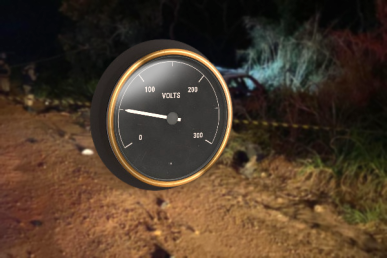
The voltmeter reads 50 V
